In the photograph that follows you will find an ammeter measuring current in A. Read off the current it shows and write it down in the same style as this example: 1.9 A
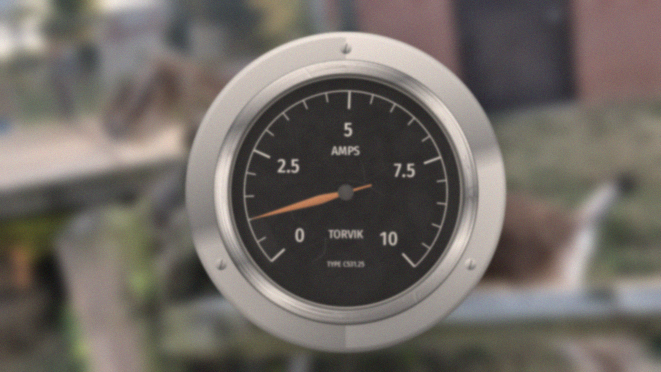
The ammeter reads 1 A
